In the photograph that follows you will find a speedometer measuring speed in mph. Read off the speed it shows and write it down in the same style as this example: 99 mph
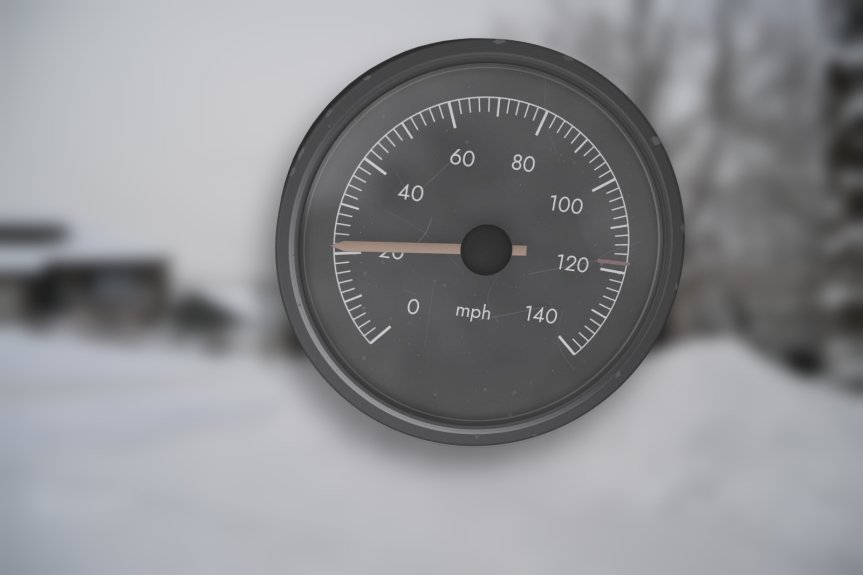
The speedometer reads 22 mph
